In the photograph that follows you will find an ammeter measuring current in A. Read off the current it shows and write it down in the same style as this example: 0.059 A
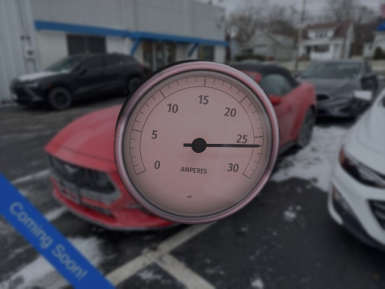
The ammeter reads 26 A
